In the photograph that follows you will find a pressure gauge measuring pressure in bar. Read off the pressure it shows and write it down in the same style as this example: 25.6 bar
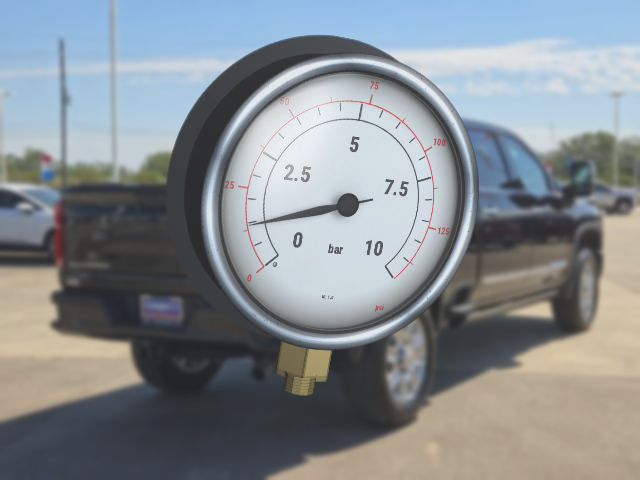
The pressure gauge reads 1 bar
